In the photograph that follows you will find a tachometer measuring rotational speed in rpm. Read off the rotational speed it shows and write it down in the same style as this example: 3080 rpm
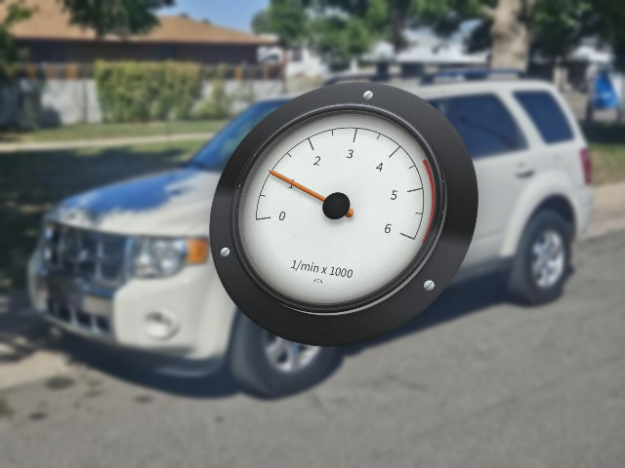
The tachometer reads 1000 rpm
